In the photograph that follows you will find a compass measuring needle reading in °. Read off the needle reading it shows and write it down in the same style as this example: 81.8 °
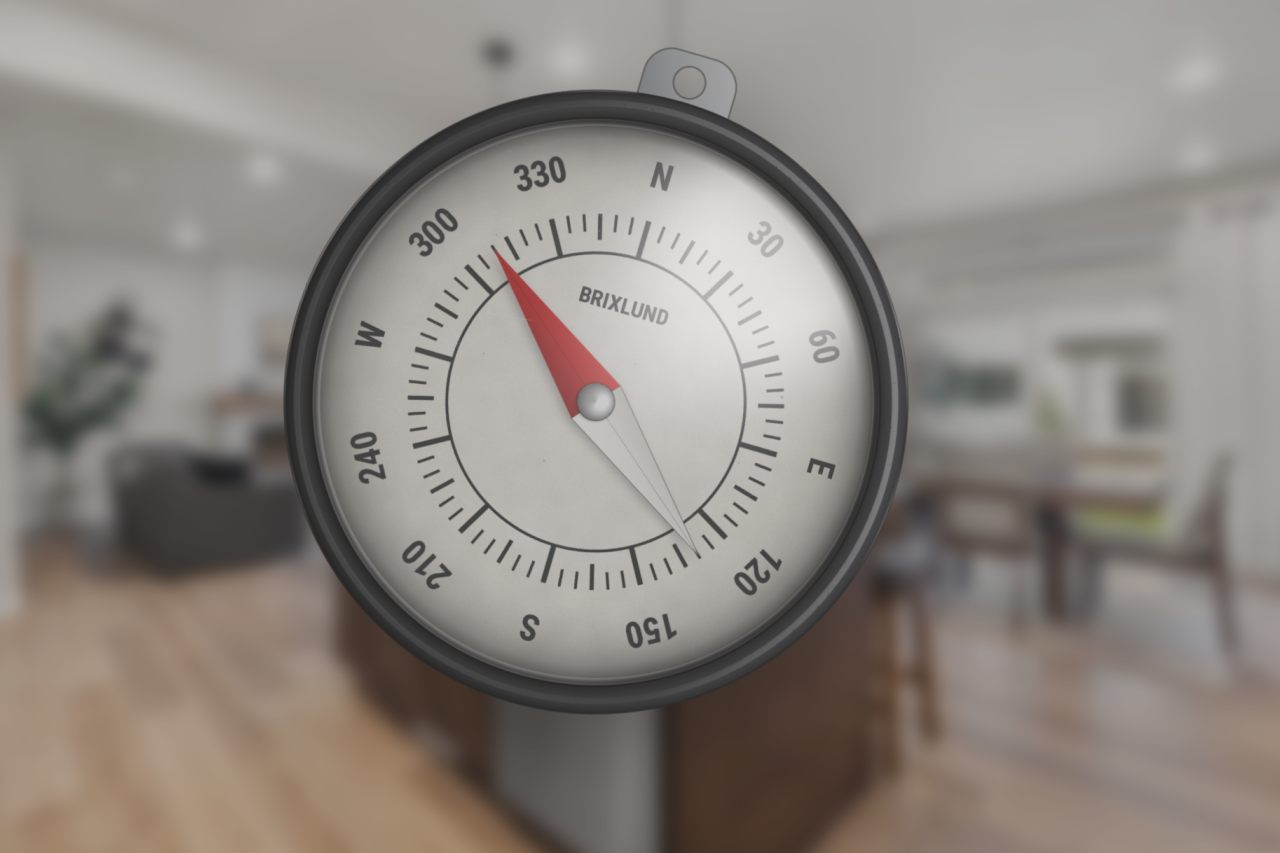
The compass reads 310 °
